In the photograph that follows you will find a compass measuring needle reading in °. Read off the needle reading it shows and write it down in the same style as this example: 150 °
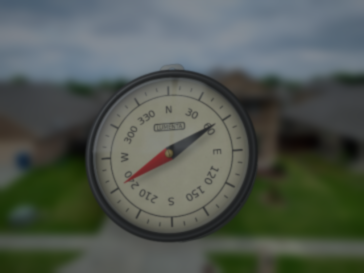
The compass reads 240 °
